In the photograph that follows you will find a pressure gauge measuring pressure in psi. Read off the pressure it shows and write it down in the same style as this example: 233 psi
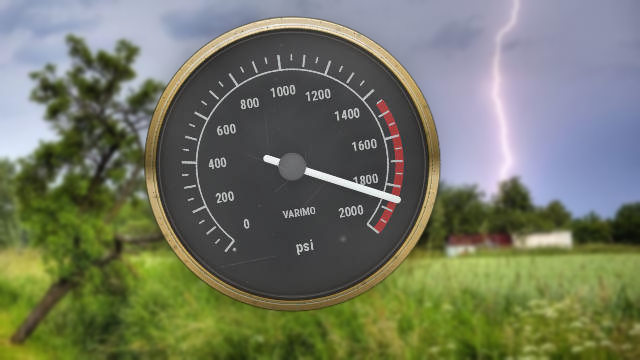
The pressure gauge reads 1850 psi
